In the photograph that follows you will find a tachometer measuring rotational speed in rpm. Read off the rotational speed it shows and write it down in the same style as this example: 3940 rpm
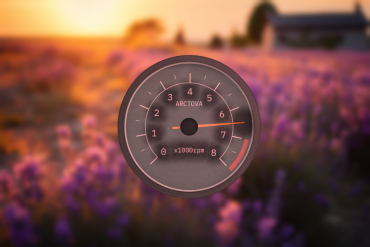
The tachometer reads 6500 rpm
